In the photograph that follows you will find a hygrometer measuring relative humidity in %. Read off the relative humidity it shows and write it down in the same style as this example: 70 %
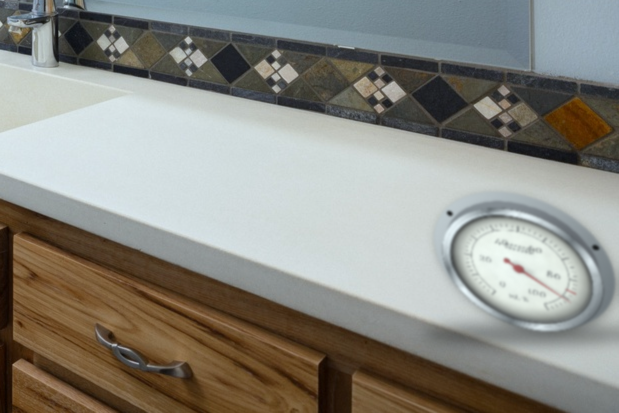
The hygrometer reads 90 %
